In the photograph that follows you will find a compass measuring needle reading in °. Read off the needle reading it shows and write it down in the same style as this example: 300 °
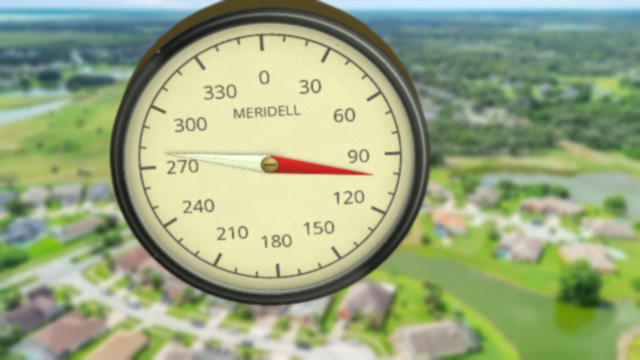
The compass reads 100 °
